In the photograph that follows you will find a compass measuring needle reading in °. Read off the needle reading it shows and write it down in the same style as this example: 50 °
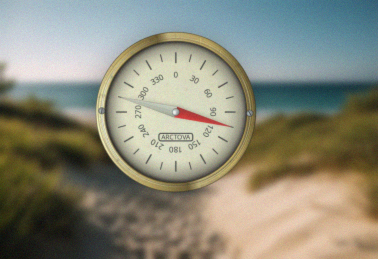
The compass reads 105 °
